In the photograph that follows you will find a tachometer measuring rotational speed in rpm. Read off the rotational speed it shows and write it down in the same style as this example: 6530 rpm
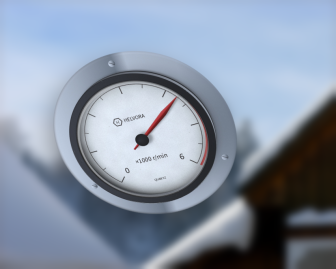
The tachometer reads 4250 rpm
